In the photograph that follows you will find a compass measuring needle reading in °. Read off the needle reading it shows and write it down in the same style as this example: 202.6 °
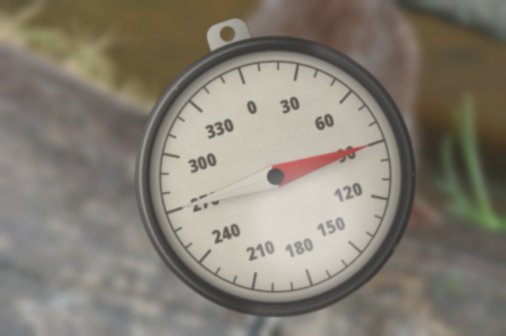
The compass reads 90 °
